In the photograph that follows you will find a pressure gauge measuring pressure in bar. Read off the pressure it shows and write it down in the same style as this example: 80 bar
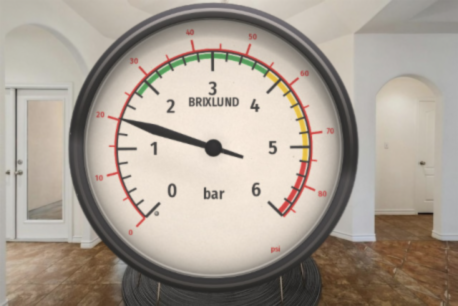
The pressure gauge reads 1.4 bar
